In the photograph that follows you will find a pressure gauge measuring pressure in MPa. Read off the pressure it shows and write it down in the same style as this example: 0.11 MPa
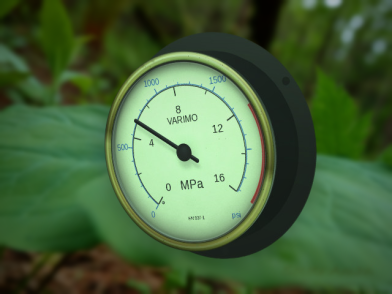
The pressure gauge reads 5 MPa
